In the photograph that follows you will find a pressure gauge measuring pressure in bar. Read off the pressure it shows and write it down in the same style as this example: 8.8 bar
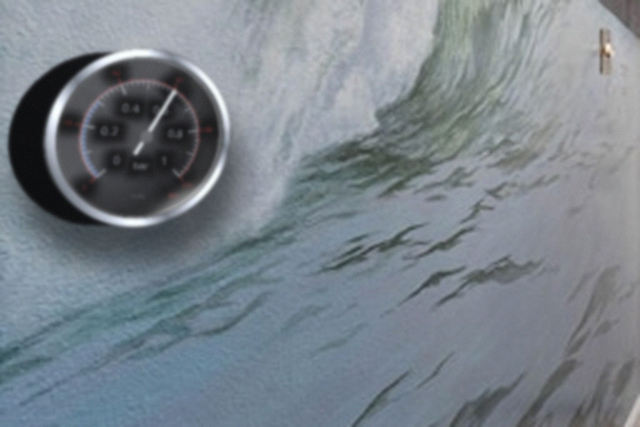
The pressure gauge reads 0.6 bar
